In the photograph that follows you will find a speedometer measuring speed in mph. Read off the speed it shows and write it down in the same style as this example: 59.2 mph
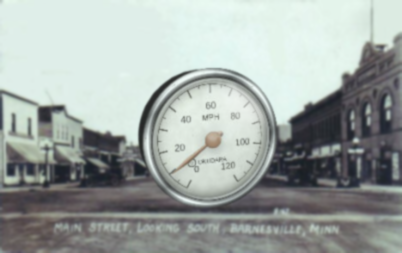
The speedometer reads 10 mph
